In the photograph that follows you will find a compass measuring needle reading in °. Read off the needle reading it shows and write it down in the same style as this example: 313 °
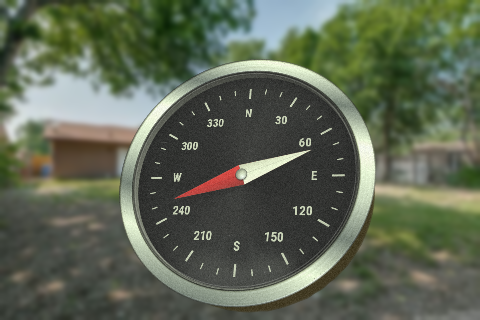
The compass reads 250 °
